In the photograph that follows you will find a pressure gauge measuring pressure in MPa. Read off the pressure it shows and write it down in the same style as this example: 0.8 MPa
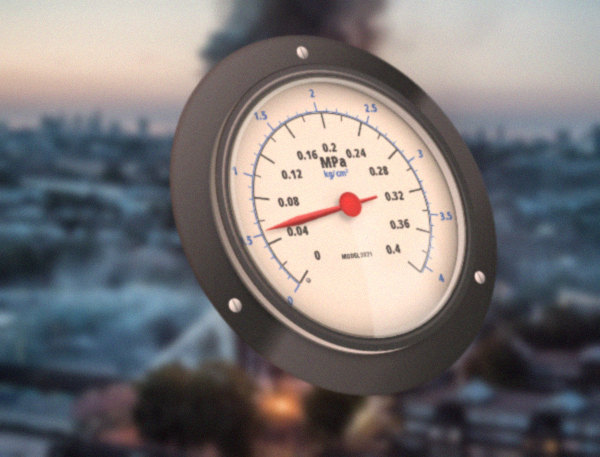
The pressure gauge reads 0.05 MPa
